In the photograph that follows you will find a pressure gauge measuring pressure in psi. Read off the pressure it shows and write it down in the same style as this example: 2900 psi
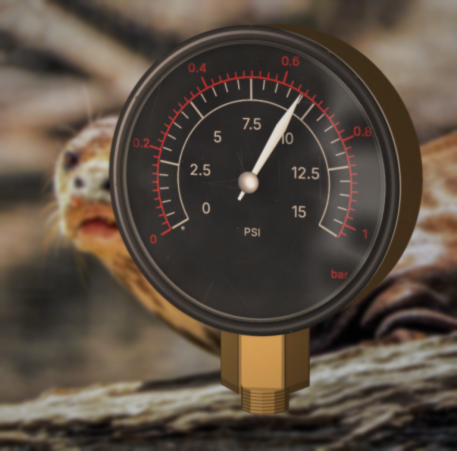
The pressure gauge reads 9.5 psi
